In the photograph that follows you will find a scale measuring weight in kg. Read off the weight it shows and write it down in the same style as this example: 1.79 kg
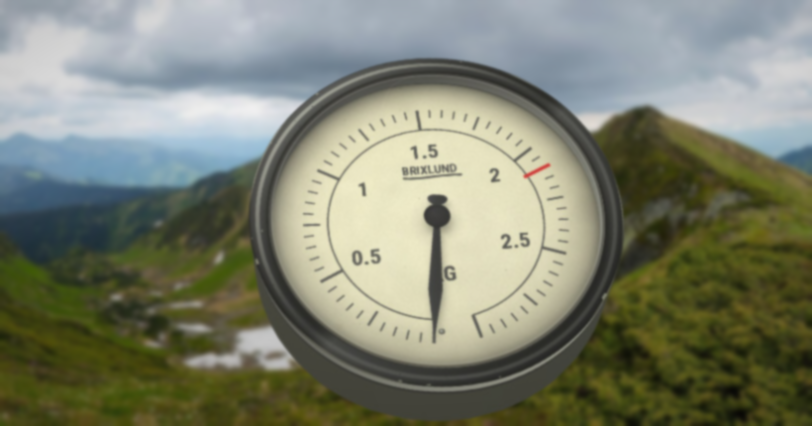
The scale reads 0 kg
